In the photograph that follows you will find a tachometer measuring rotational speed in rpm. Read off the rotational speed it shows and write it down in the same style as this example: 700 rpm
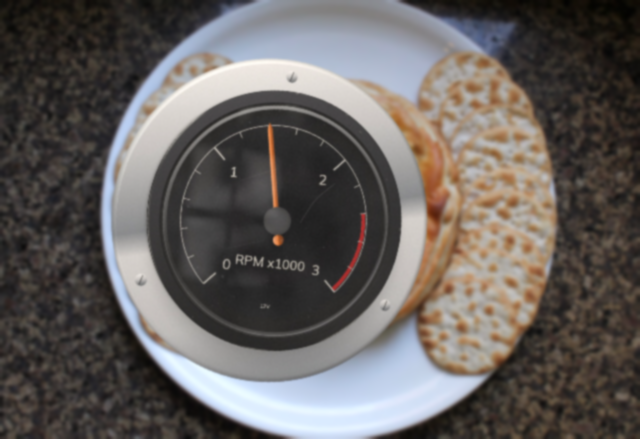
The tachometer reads 1400 rpm
